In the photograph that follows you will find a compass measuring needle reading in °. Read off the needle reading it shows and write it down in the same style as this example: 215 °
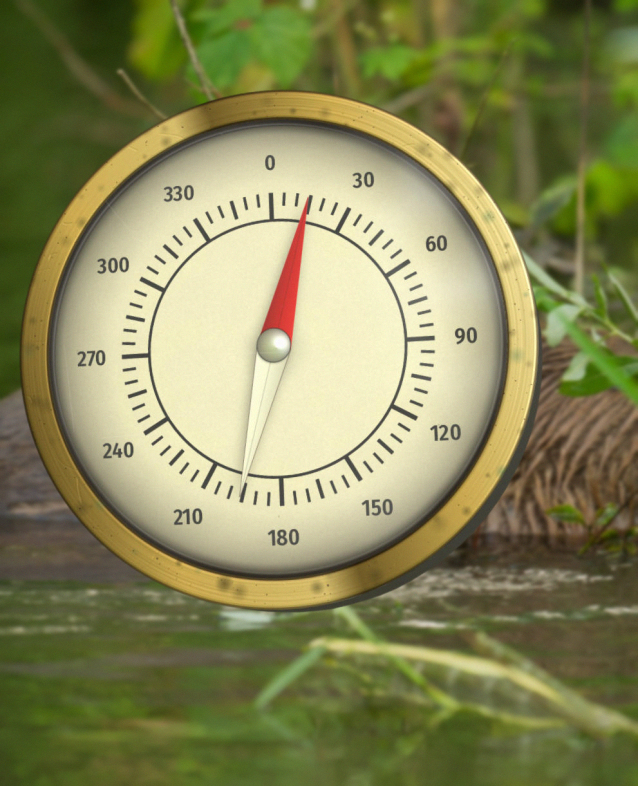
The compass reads 15 °
